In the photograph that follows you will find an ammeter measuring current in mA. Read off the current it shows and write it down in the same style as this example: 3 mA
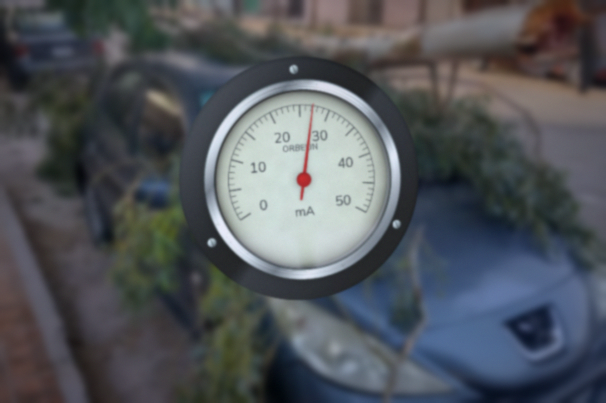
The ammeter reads 27 mA
